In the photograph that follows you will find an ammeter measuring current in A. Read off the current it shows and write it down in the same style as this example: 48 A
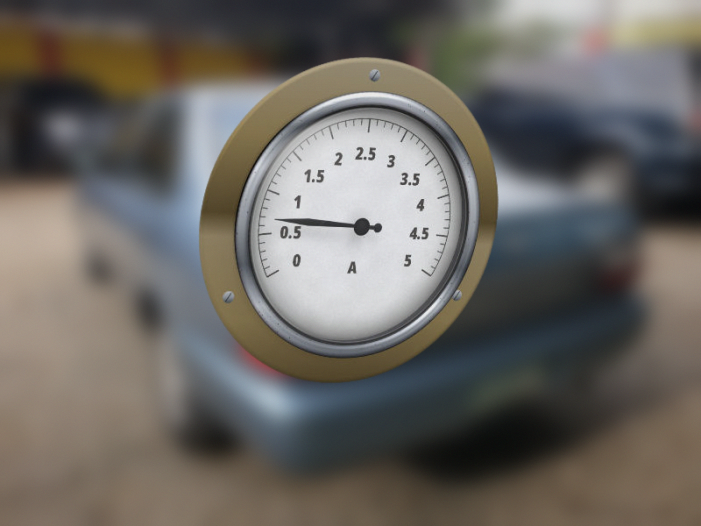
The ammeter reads 0.7 A
